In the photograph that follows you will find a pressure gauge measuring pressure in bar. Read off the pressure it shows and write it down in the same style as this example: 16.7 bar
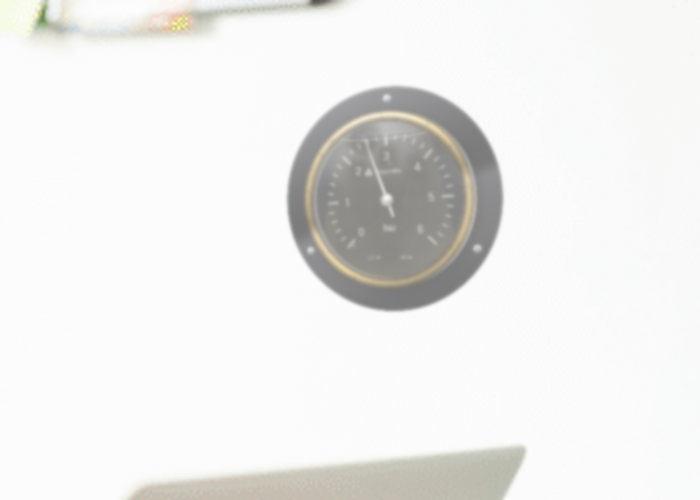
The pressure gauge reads 2.6 bar
